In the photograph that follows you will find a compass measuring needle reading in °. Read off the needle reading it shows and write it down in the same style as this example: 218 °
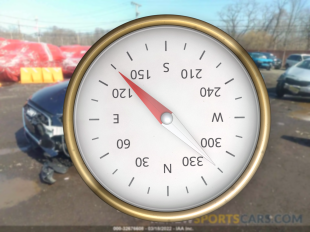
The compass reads 135 °
